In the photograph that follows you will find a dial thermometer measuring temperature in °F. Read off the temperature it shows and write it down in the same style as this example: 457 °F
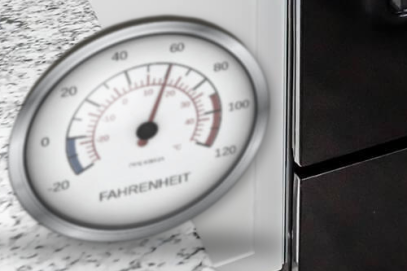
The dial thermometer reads 60 °F
